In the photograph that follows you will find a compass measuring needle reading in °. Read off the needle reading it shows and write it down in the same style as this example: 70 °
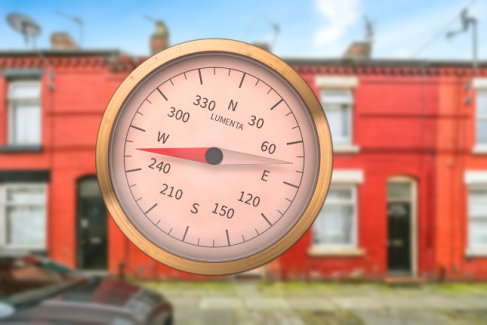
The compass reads 255 °
